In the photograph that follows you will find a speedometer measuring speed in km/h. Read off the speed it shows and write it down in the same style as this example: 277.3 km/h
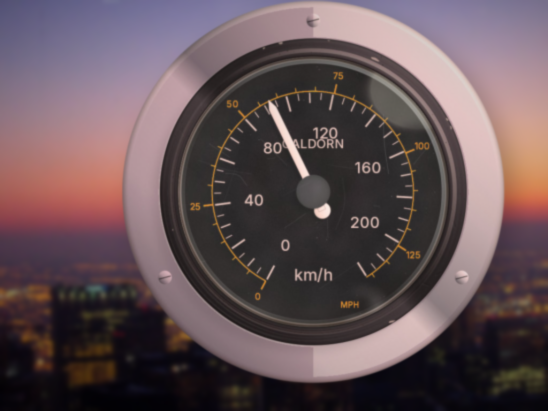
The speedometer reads 92.5 km/h
